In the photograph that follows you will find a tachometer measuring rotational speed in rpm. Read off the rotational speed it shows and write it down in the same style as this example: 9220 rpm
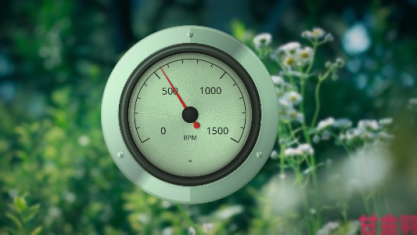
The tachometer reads 550 rpm
